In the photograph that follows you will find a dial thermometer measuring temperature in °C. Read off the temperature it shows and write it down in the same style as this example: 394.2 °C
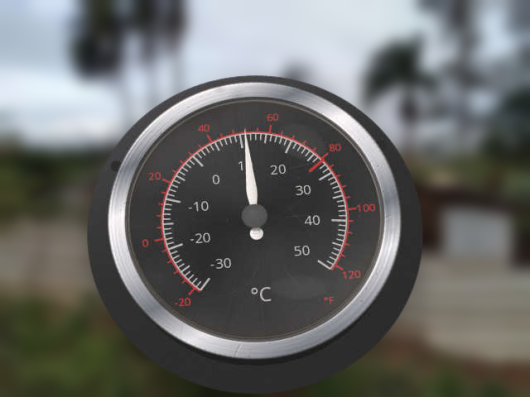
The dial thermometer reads 11 °C
